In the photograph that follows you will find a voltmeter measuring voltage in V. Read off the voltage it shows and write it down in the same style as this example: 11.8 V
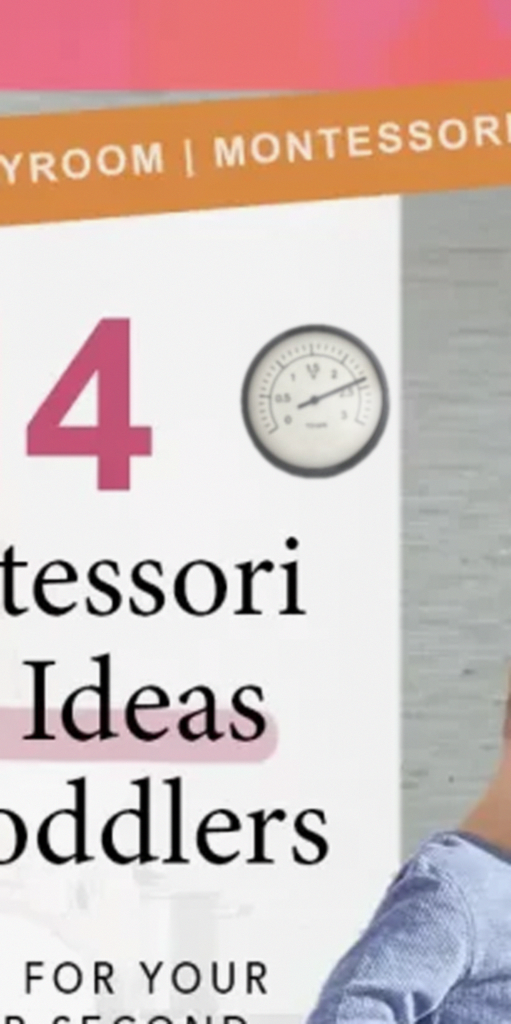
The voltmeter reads 2.4 V
